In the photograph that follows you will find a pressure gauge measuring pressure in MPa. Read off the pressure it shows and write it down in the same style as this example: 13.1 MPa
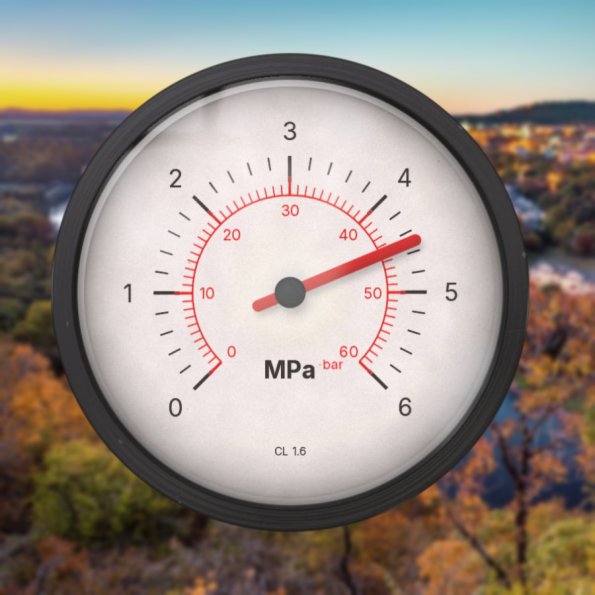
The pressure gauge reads 4.5 MPa
